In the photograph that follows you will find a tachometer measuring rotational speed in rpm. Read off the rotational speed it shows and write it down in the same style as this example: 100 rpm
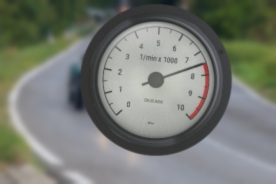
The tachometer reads 7500 rpm
